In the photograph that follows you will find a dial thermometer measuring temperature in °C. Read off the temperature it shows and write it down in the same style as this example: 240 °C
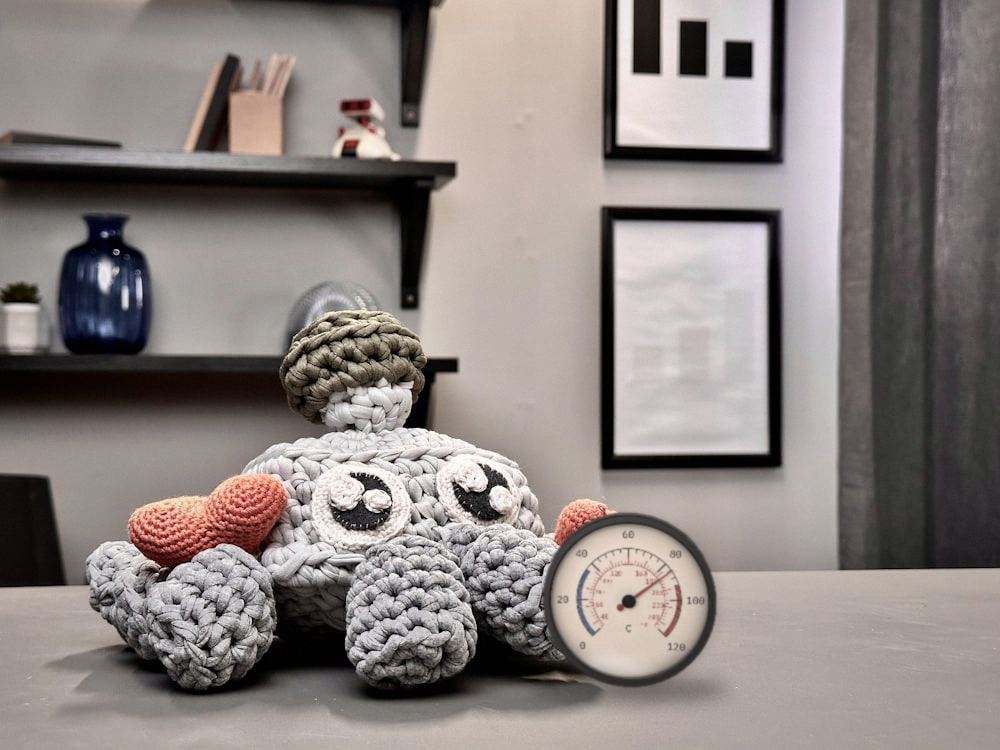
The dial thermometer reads 84 °C
